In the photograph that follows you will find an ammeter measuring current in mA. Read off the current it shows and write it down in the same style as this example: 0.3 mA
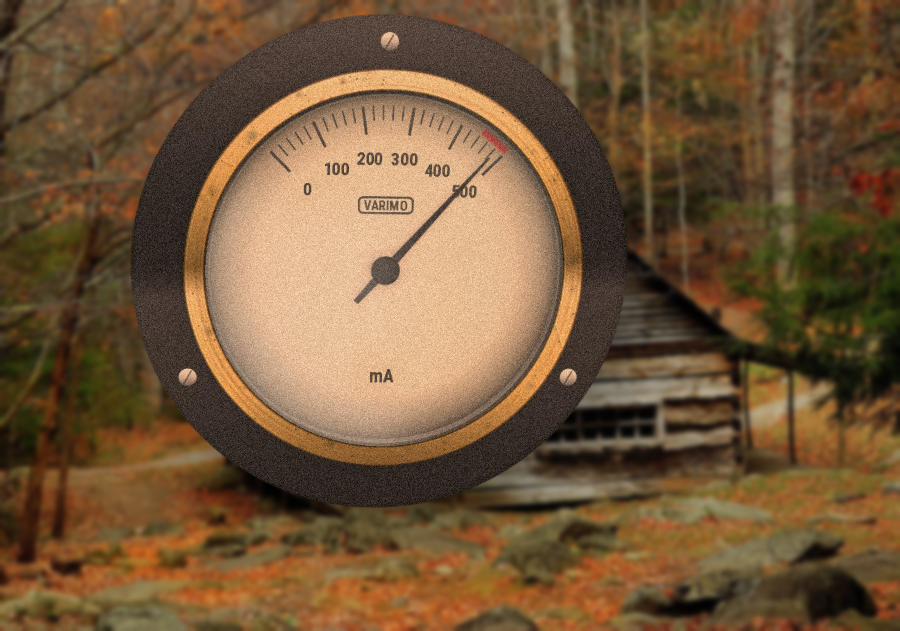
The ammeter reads 480 mA
